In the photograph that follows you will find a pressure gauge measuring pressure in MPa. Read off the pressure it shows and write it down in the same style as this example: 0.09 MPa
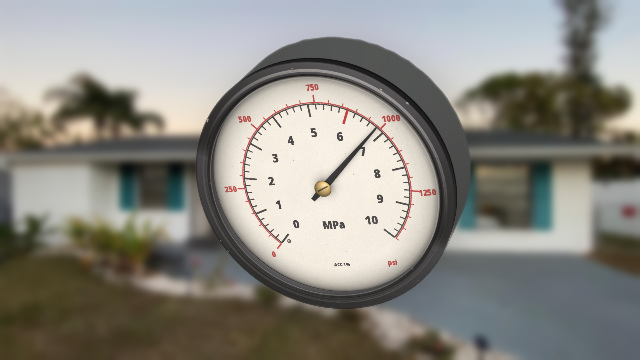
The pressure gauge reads 6.8 MPa
